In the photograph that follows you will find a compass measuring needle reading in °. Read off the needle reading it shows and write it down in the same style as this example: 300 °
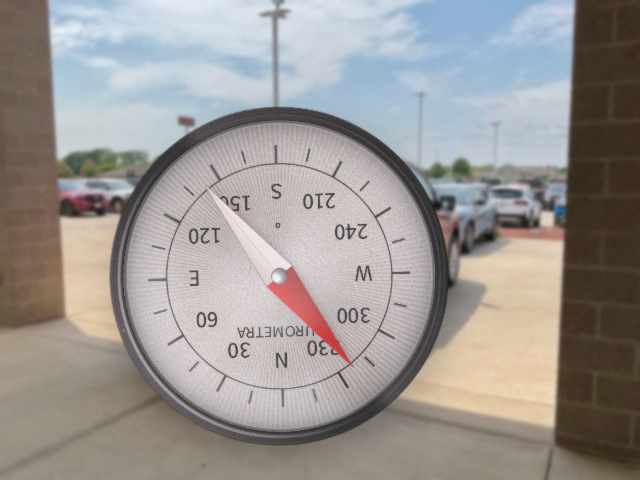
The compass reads 322.5 °
